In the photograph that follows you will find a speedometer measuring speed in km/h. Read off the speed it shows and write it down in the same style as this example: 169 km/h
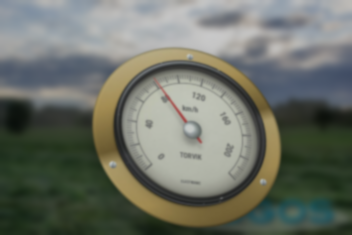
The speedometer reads 80 km/h
